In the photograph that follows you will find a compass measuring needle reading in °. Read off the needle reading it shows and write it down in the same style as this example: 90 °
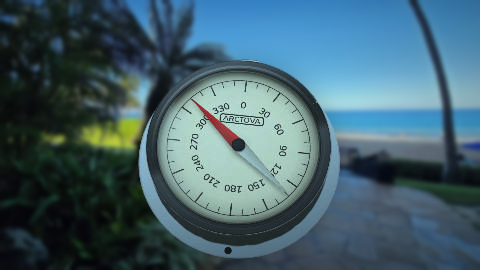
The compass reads 310 °
